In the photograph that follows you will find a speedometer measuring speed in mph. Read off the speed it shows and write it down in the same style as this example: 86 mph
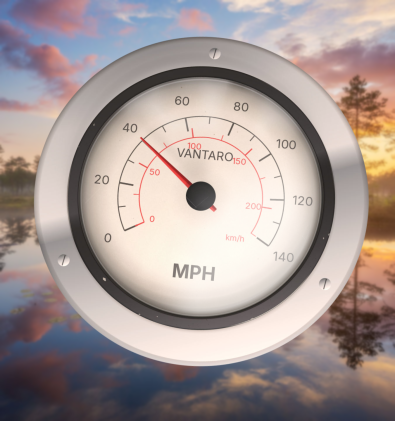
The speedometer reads 40 mph
